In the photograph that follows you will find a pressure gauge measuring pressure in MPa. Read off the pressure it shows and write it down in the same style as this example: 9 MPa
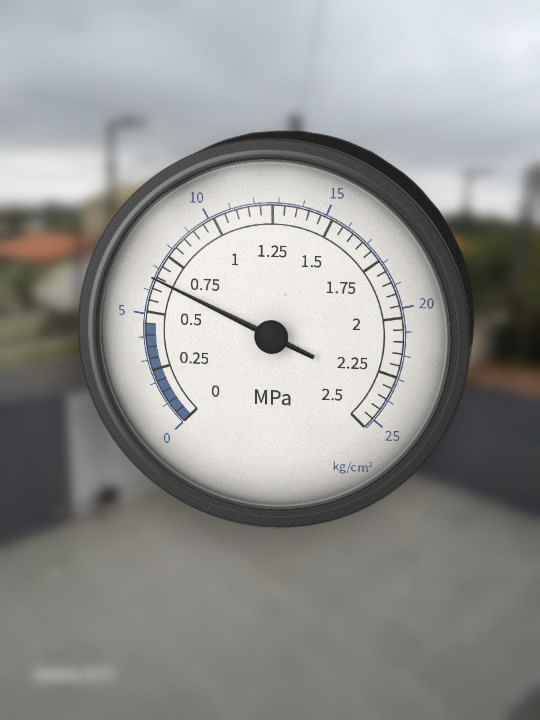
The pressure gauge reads 0.65 MPa
